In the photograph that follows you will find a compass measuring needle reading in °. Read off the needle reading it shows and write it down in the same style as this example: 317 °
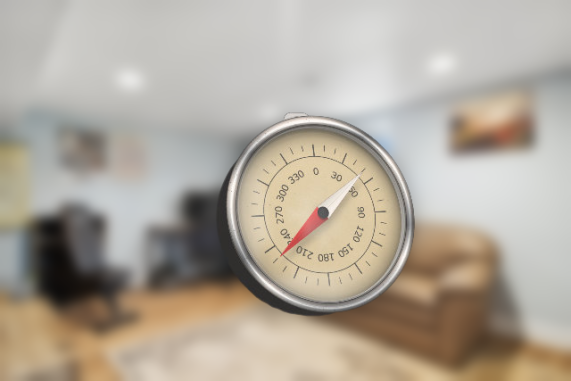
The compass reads 230 °
